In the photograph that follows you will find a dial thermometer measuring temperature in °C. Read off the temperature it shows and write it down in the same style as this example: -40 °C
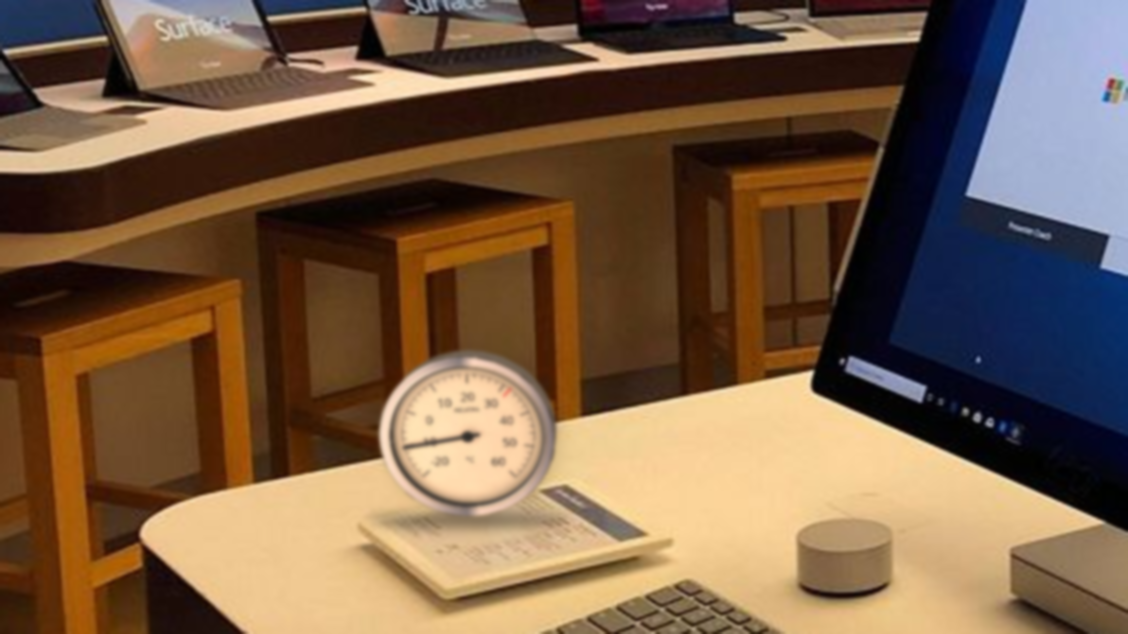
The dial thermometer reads -10 °C
